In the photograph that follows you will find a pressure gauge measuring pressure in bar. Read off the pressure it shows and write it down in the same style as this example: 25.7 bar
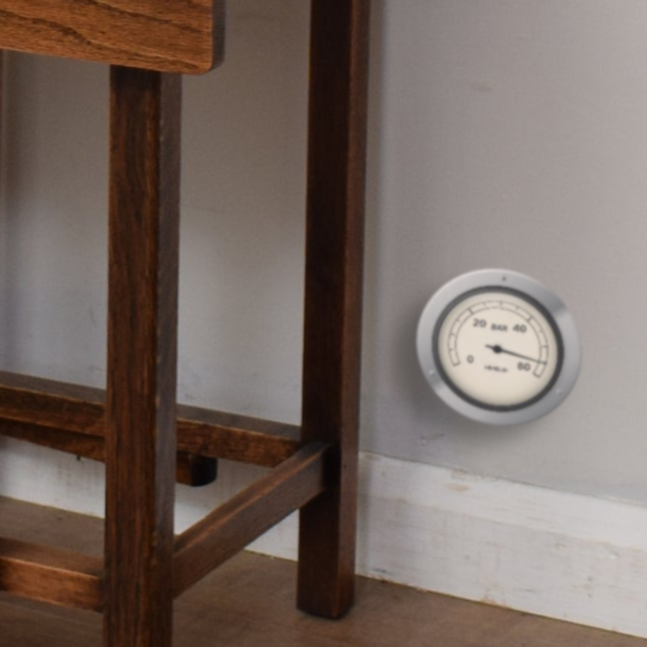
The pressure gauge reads 55 bar
